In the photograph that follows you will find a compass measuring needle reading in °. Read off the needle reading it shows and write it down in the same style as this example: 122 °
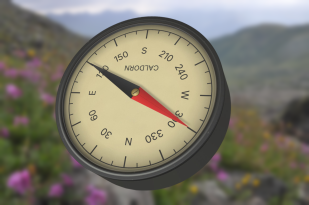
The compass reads 300 °
